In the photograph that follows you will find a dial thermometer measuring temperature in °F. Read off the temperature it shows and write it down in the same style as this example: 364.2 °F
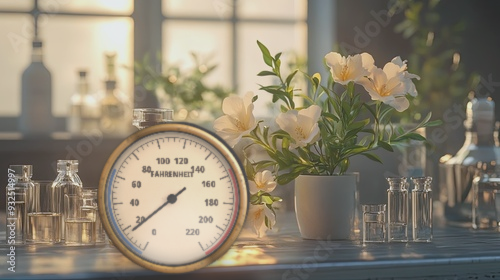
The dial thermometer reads 16 °F
